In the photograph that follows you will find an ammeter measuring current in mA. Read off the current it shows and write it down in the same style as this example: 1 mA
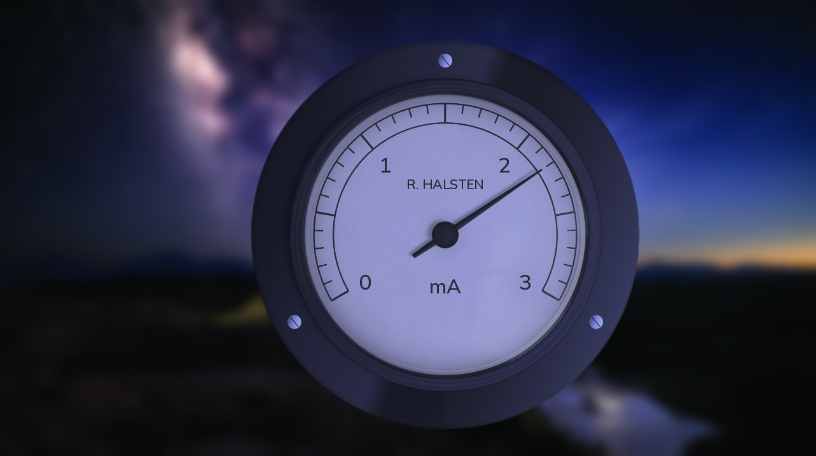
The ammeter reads 2.2 mA
